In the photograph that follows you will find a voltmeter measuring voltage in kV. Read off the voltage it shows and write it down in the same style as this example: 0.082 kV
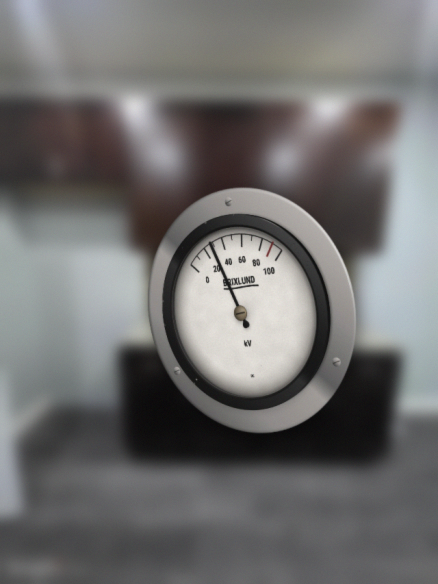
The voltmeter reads 30 kV
